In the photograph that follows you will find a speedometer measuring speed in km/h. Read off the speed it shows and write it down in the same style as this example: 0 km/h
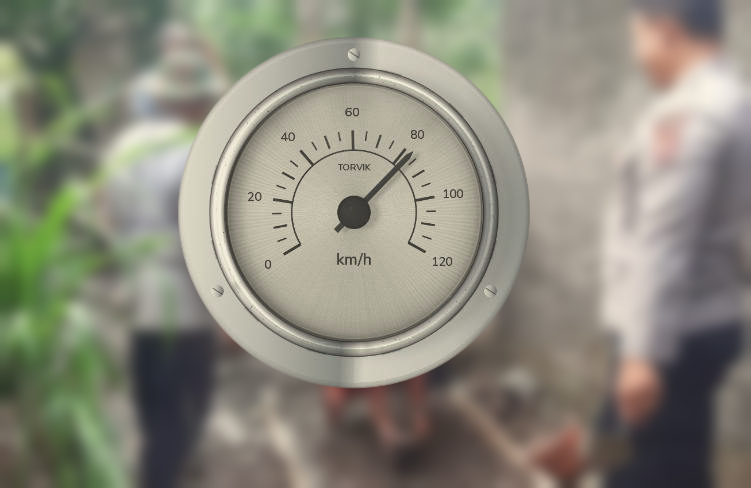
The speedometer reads 82.5 km/h
